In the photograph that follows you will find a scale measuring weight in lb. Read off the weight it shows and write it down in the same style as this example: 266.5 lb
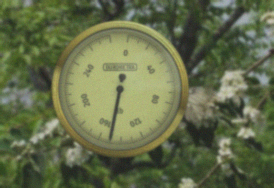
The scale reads 150 lb
